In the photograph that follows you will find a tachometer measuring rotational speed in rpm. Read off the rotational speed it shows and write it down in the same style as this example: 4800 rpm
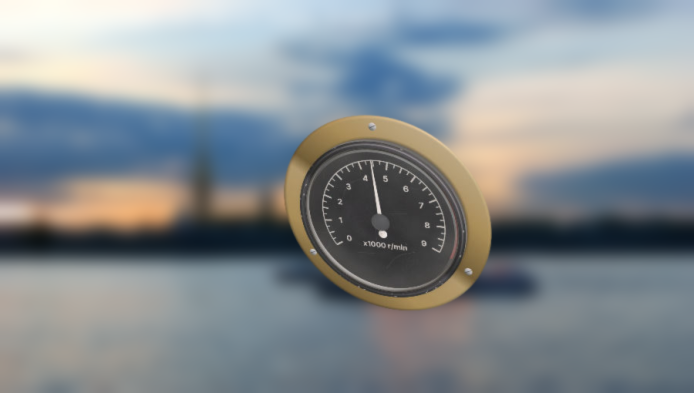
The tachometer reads 4500 rpm
